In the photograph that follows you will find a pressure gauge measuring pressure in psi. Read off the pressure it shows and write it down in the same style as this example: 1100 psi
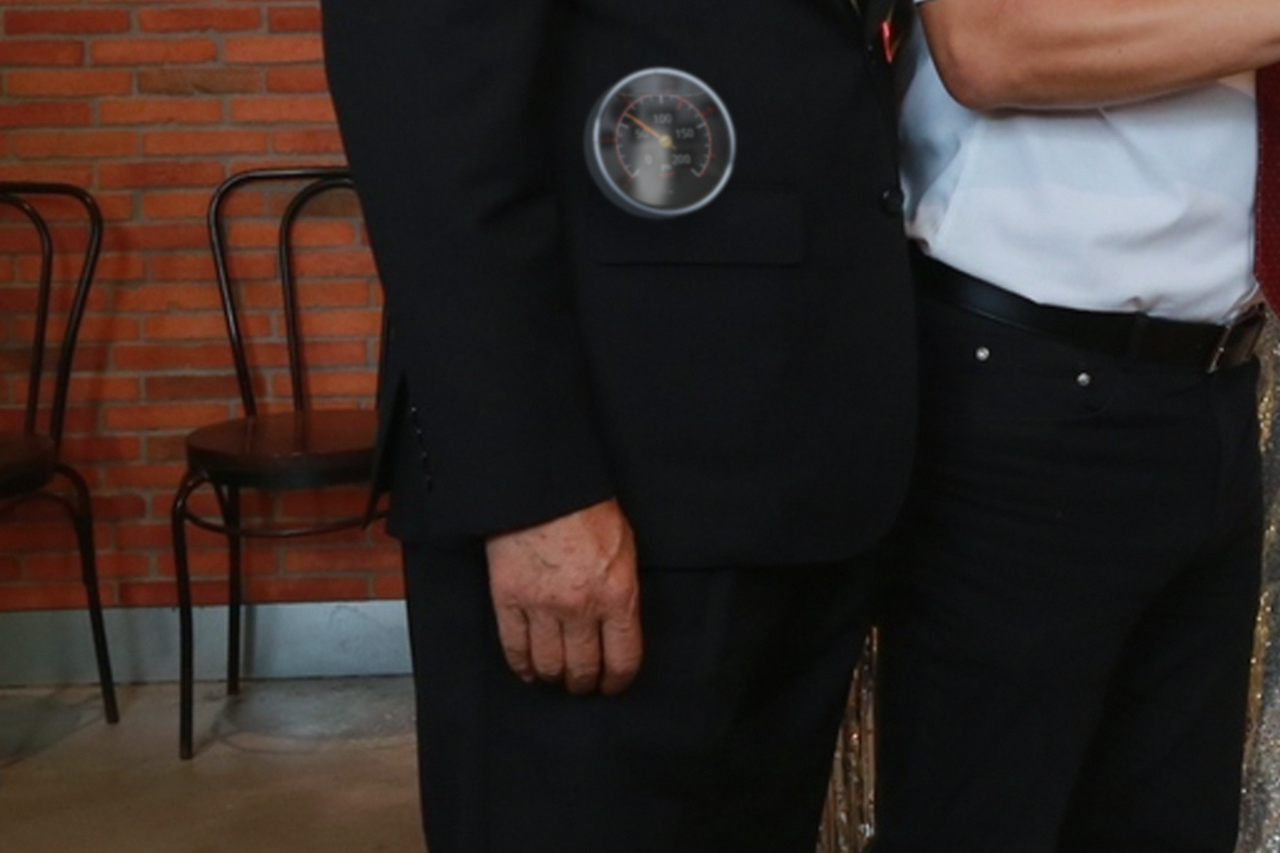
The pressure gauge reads 60 psi
